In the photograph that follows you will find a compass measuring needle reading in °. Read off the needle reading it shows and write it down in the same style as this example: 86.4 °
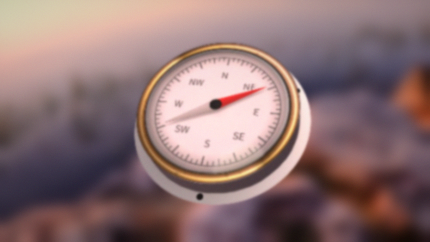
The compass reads 60 °
